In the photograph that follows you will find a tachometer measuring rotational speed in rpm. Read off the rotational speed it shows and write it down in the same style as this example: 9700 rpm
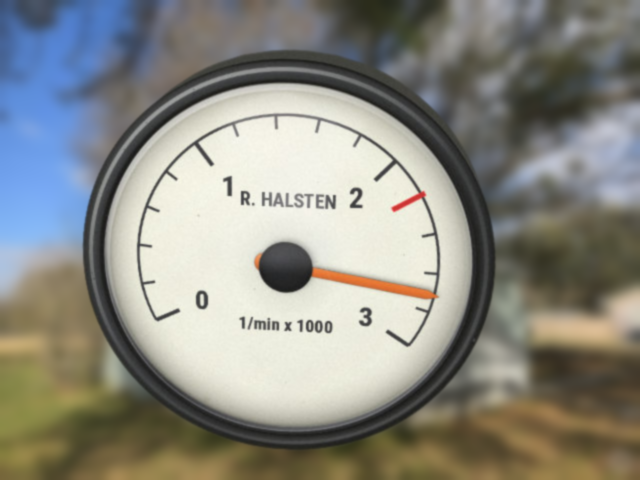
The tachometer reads 2700 rpm
